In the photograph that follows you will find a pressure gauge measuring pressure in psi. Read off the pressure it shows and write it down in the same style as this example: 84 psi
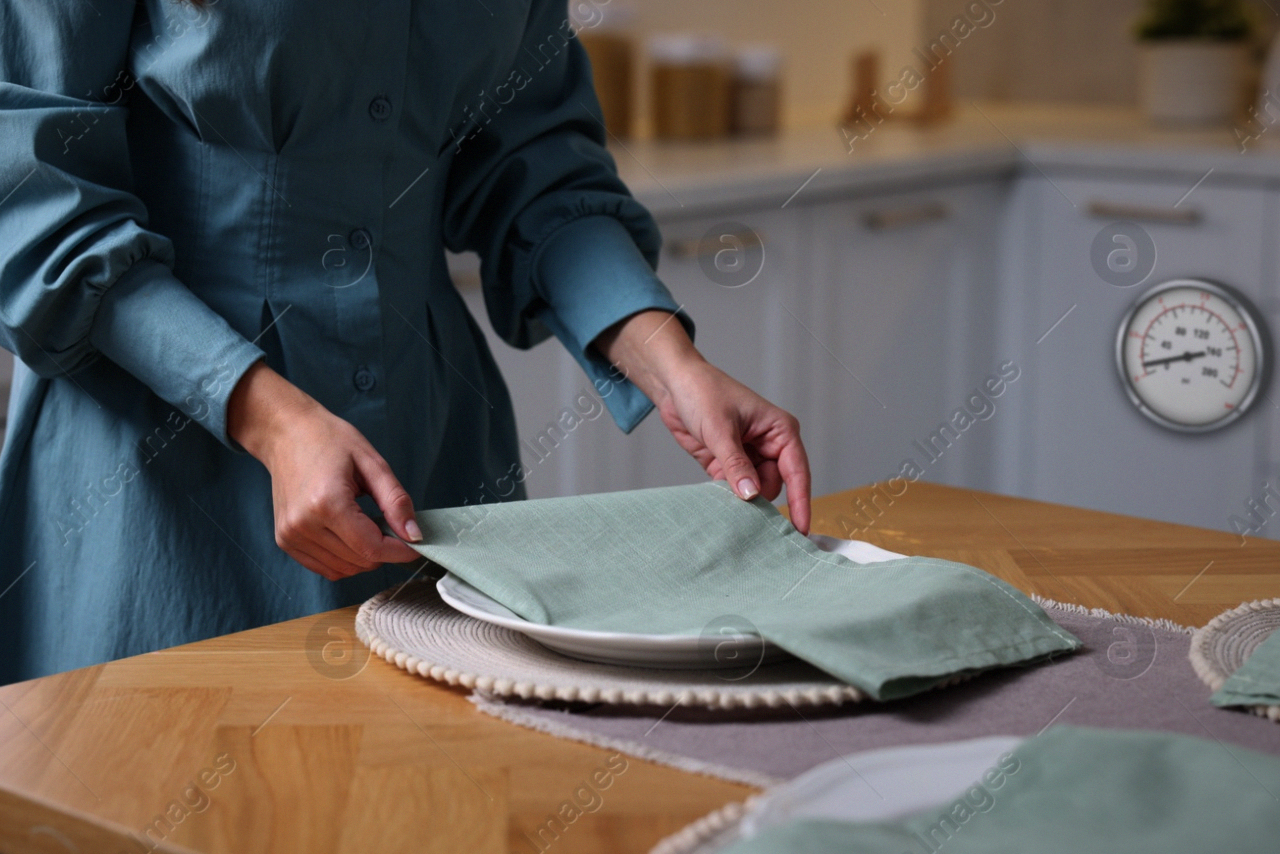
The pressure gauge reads 10 psi
